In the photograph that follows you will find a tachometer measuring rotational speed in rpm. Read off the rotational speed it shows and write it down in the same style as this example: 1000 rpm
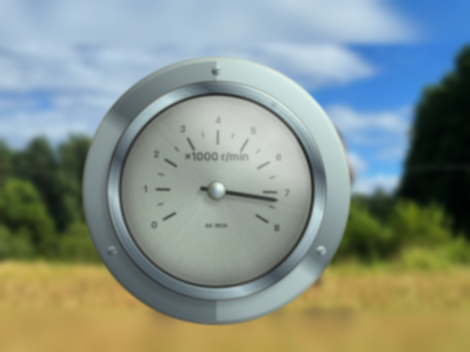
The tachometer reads 7250 rpm
